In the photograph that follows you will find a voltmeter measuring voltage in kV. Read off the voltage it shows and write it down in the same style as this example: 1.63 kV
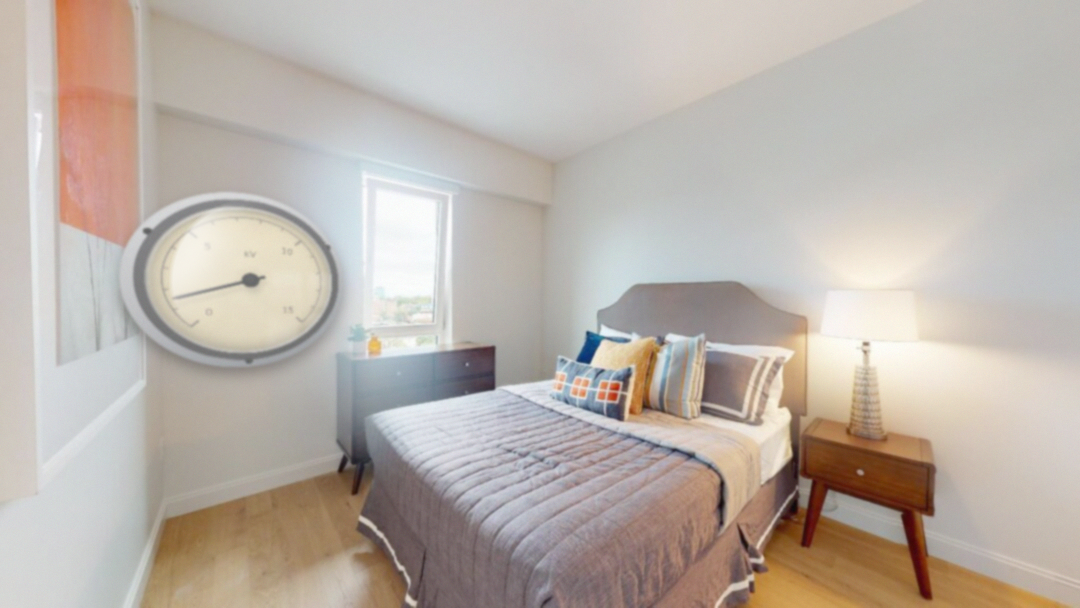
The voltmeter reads 1.5 kV
